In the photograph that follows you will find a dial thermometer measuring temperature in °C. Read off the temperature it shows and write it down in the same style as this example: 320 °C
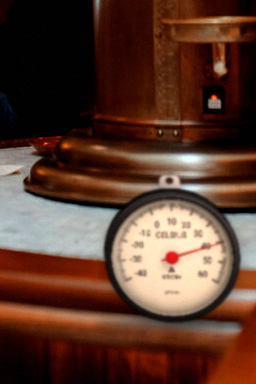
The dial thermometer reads 40 °C
